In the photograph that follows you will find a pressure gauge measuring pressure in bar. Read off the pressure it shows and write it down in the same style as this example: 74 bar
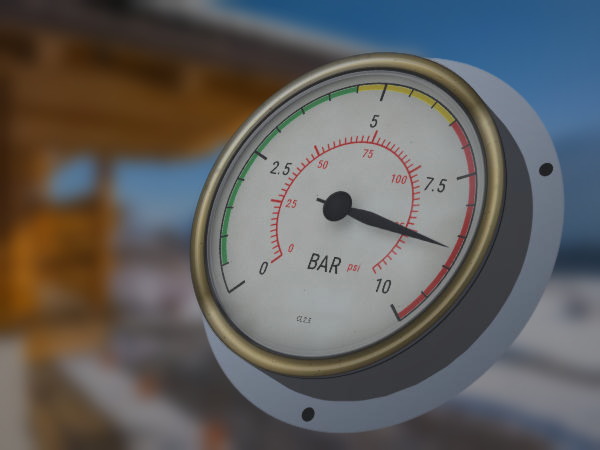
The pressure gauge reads 8.75 bar
